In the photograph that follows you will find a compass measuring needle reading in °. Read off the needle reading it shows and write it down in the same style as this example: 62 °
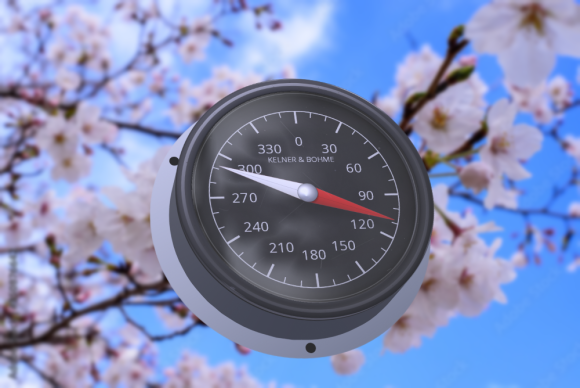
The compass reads 110 °
